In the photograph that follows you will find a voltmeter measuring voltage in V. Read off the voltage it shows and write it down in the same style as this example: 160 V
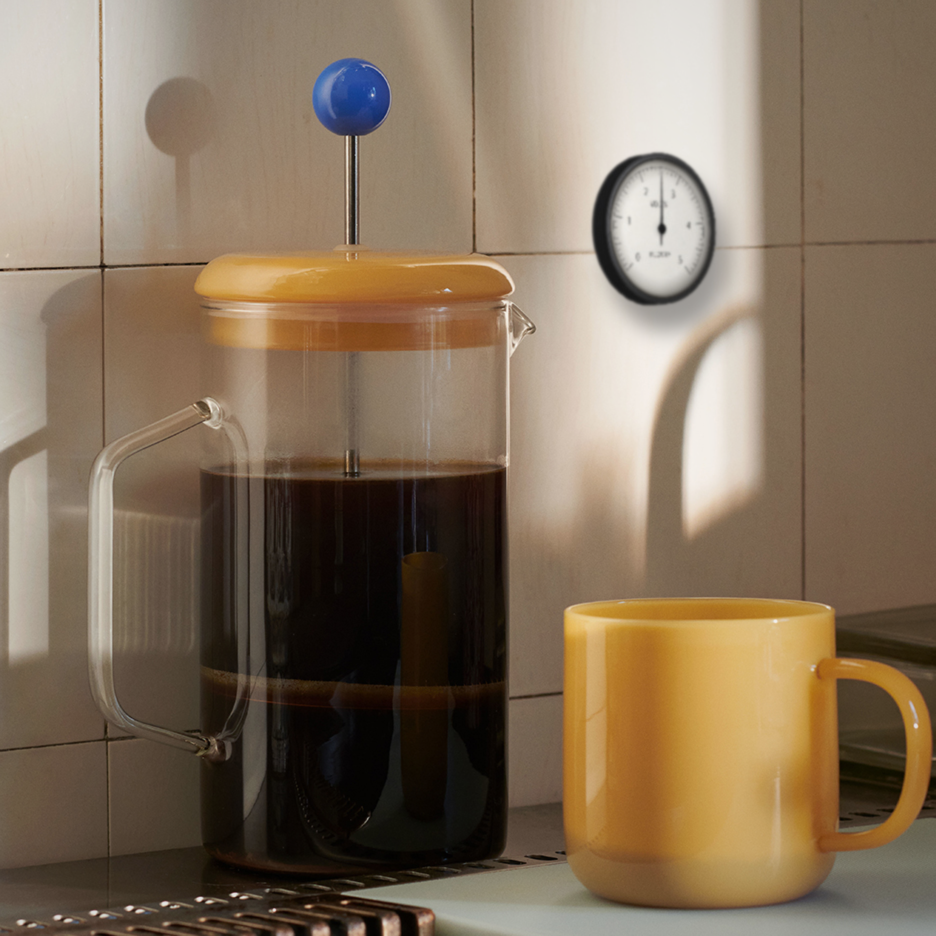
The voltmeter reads 2.5 V
